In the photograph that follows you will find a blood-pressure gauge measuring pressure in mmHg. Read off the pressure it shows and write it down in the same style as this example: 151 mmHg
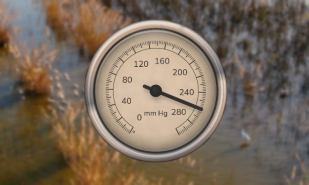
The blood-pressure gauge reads 260 mmHg
